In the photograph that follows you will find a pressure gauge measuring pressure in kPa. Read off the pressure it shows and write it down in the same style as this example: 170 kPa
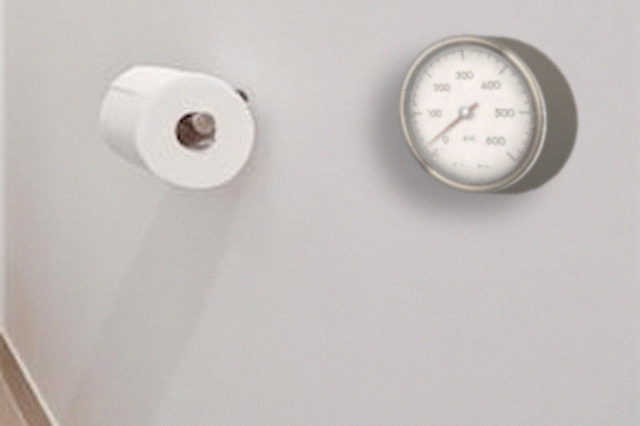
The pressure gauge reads 20 kPa
